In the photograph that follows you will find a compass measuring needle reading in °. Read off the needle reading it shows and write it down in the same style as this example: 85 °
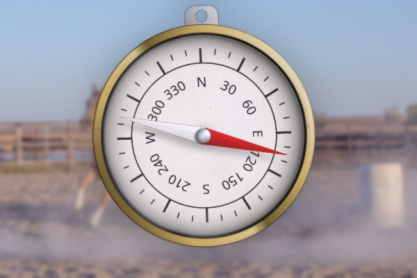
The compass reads 105 °
